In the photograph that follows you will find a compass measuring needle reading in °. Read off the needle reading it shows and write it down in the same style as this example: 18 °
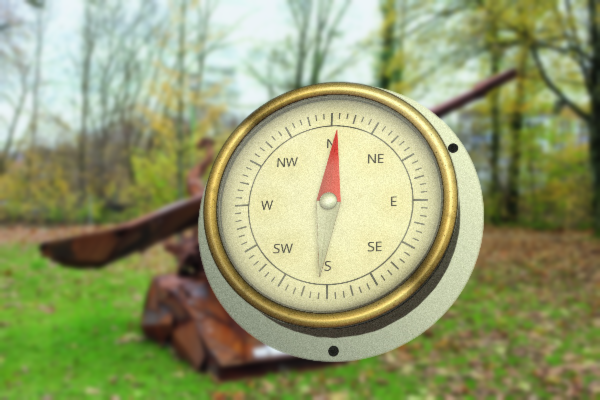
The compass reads 5 °
